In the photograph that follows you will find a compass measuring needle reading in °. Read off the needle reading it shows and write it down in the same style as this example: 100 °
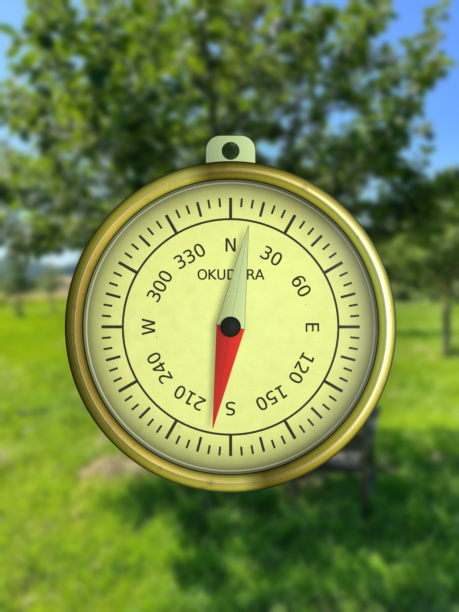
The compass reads 190 °
